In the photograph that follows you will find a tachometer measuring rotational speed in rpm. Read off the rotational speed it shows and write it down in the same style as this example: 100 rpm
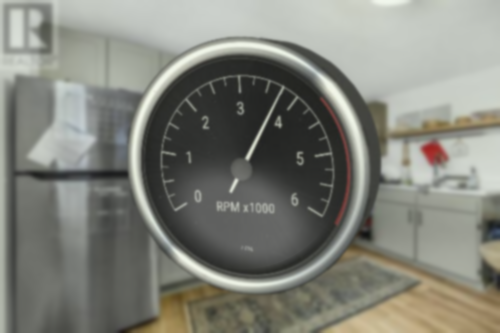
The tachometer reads 3750 rpm
